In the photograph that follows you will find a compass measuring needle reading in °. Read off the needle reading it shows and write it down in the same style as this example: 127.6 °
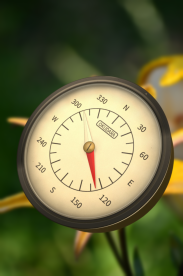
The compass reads 127.5 °
